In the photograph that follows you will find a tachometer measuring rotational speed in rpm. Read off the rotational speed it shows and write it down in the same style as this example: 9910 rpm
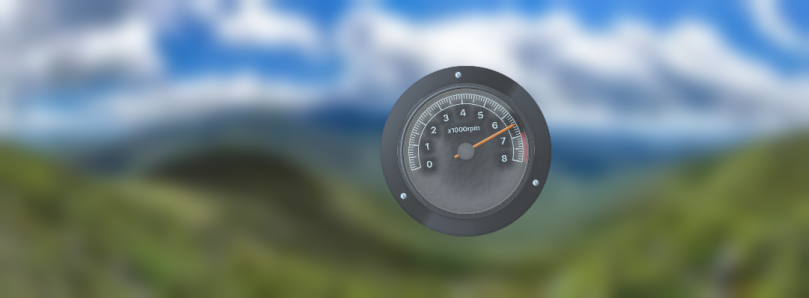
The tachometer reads 6500 rpm
